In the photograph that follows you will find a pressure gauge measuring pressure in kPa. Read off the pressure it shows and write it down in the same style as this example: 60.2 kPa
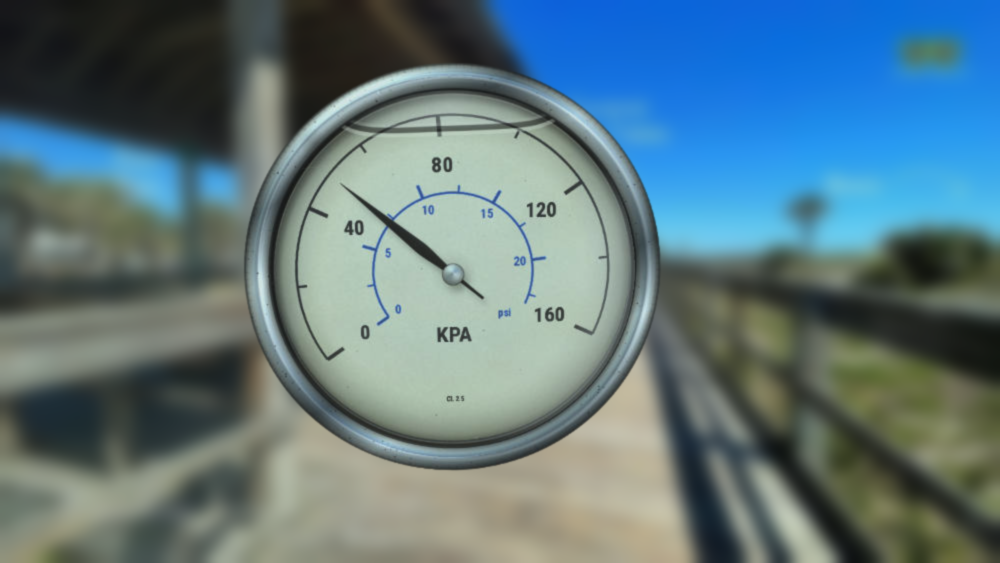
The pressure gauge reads 50 kPa
